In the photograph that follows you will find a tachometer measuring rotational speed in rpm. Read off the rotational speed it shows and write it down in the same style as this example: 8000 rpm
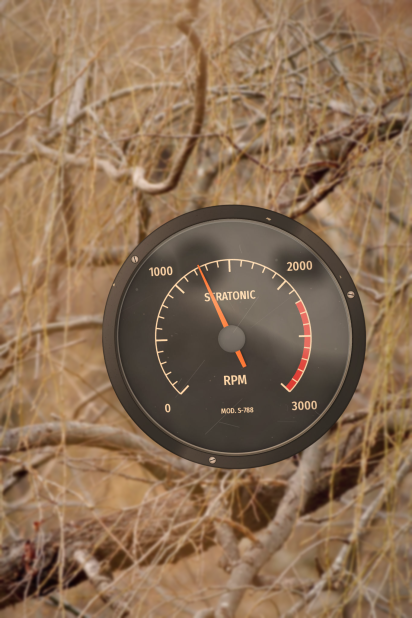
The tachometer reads 1250 rpm
